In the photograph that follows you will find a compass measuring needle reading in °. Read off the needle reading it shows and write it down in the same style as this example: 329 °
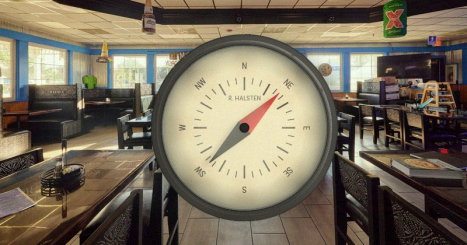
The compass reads 45 °
